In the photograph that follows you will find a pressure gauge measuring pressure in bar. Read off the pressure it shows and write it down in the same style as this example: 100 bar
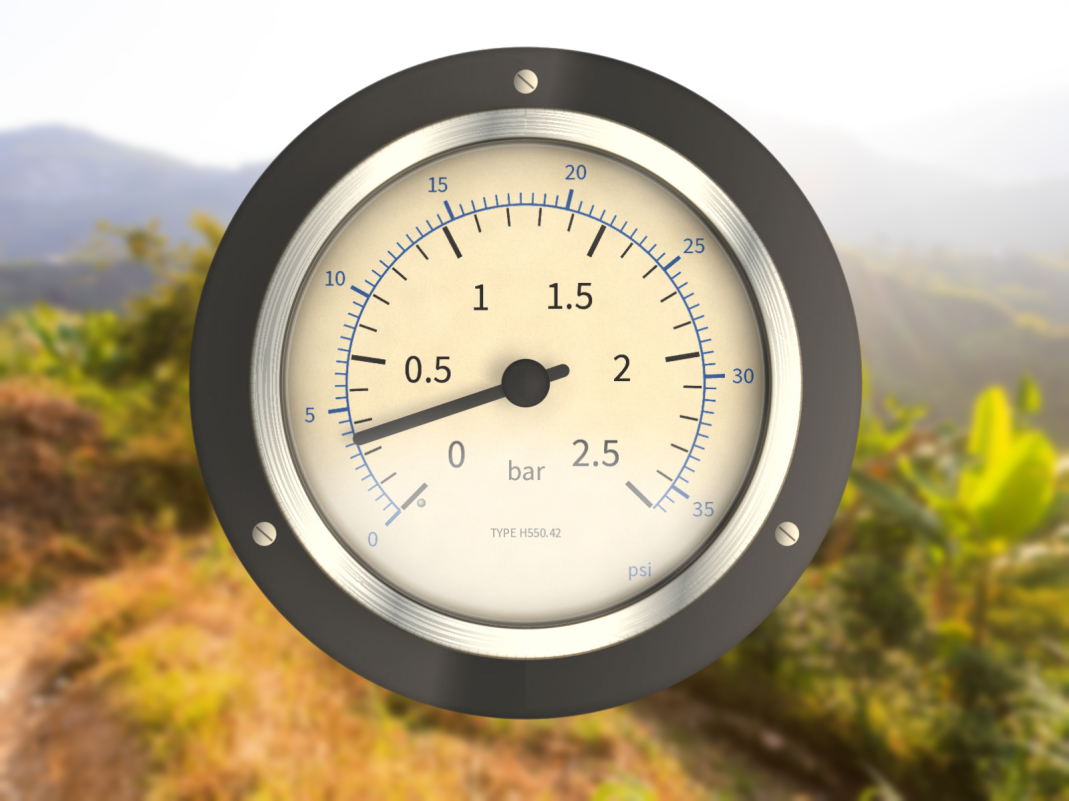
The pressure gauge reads 0.25 bar
